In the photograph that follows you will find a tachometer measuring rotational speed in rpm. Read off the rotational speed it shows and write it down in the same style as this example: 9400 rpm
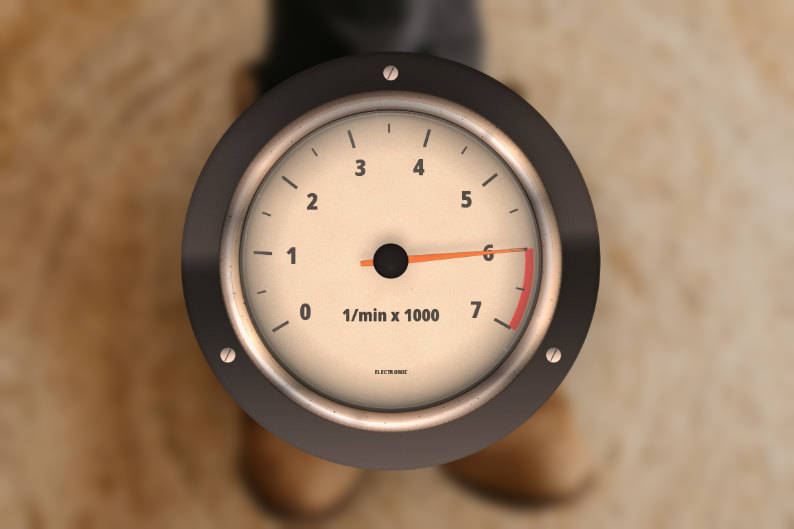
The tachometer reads 6000 rpm
